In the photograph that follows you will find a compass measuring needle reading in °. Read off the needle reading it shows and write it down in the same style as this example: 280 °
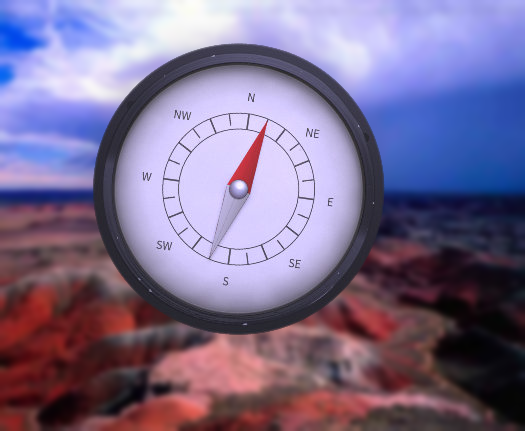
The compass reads 15 °
